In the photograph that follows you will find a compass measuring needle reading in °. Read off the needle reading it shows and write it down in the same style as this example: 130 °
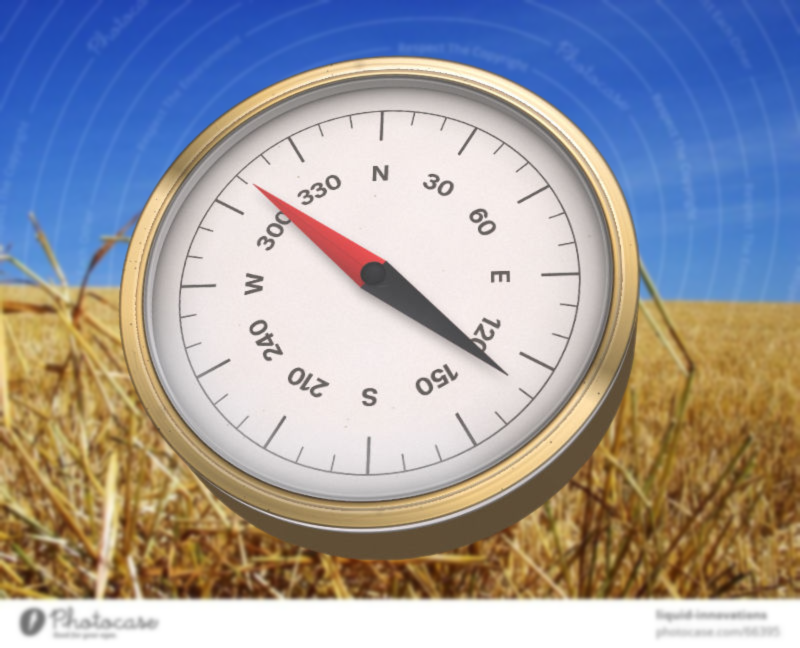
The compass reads 310 °
